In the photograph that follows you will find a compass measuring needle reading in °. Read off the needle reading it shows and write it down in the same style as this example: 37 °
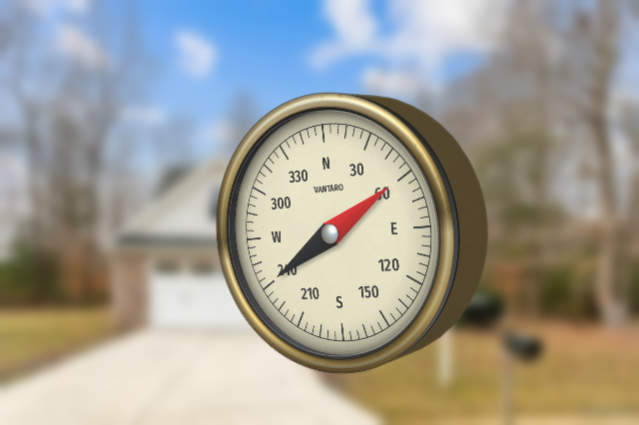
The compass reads 60 °
